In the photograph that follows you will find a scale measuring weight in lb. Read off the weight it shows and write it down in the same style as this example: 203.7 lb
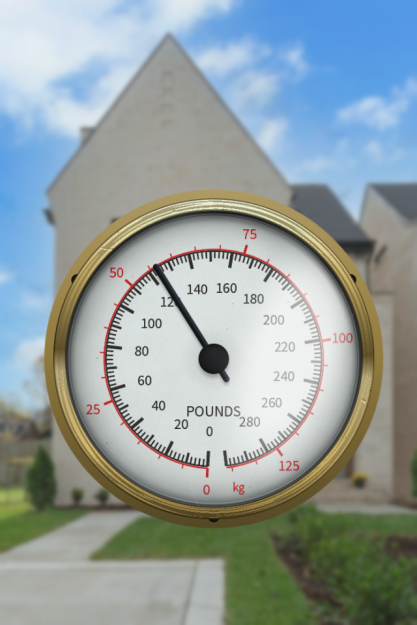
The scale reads 124 lb
